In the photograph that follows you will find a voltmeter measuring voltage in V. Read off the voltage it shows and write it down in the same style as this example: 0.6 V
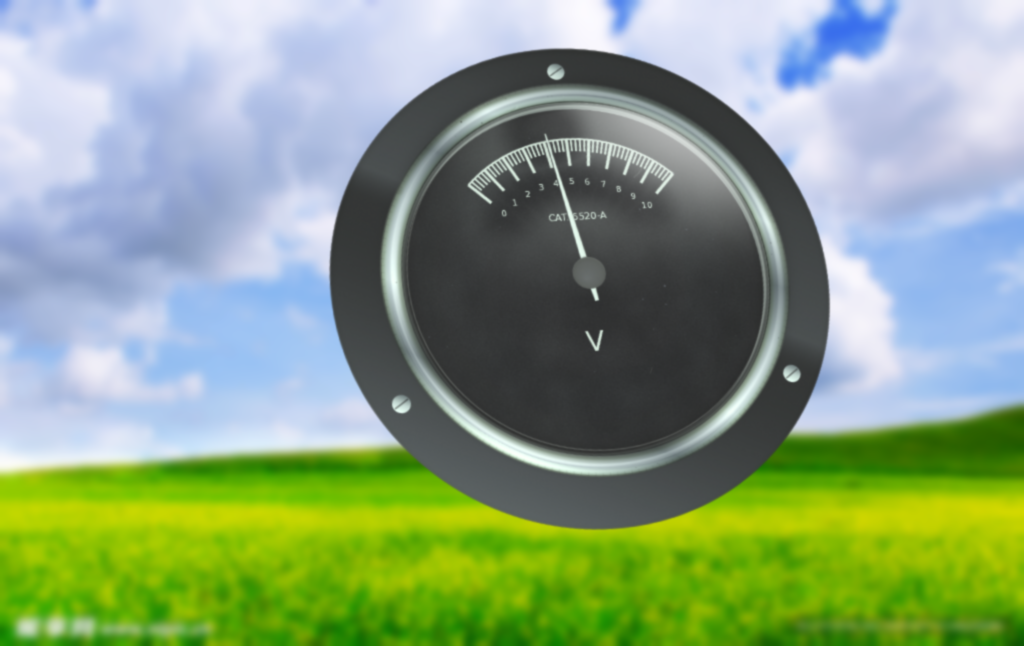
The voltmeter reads 4 V
